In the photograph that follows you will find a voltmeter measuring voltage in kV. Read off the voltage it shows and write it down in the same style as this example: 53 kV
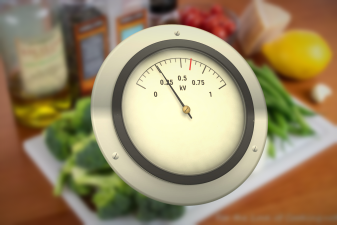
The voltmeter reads 0.25 kV
